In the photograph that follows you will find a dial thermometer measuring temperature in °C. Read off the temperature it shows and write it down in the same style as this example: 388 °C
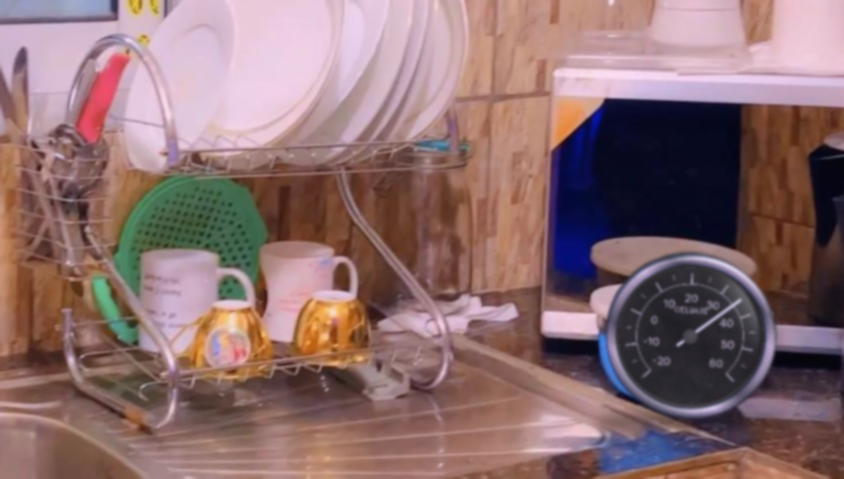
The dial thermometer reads 35 °C
